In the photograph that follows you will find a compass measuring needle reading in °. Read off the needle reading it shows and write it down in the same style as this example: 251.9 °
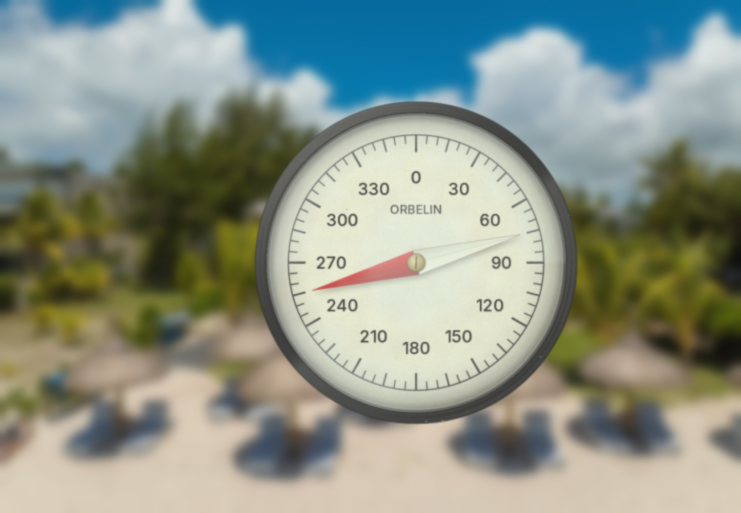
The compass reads 255 °
